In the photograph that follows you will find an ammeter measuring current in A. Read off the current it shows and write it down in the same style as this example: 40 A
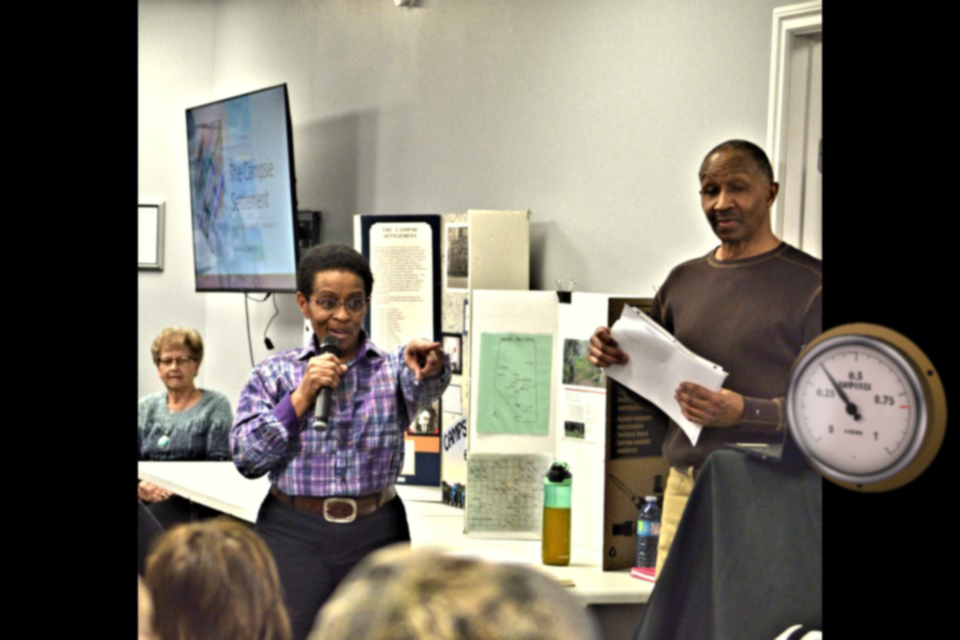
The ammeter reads 0.35 A
